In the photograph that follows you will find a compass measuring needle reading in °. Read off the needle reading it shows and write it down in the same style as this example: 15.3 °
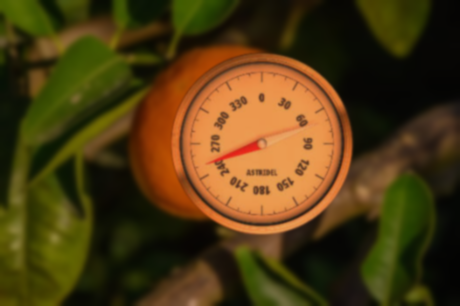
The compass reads 250 °
